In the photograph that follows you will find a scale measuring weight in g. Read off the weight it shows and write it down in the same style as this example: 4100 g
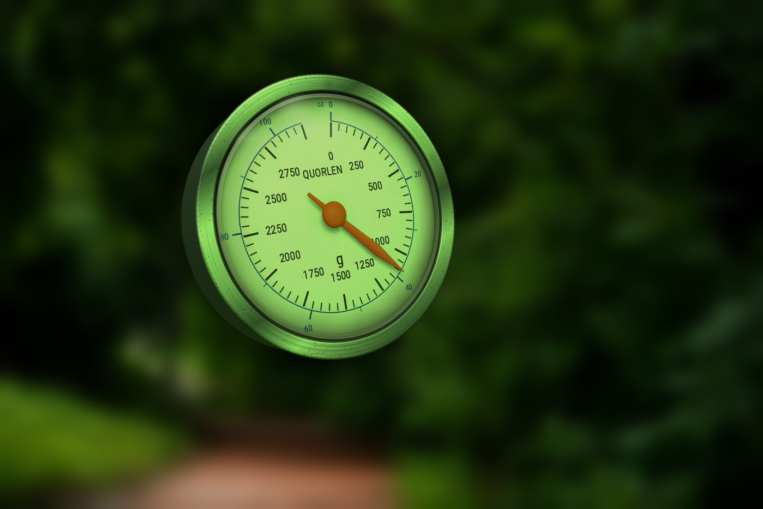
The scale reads 1100 g
